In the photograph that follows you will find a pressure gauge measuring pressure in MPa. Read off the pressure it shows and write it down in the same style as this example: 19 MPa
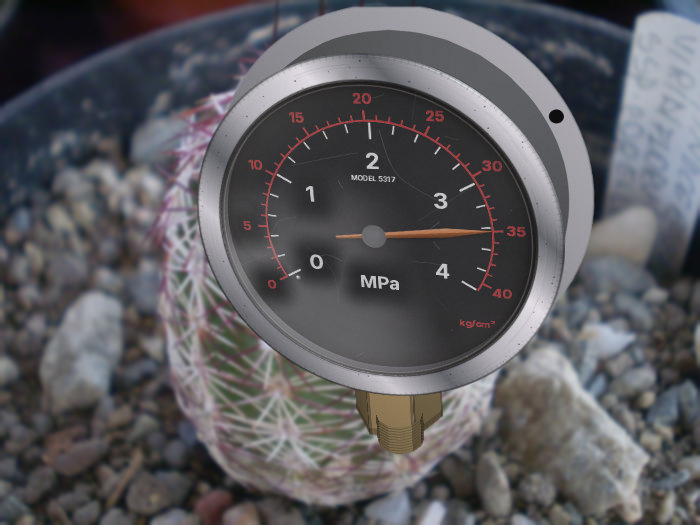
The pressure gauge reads 3.4 MPa
